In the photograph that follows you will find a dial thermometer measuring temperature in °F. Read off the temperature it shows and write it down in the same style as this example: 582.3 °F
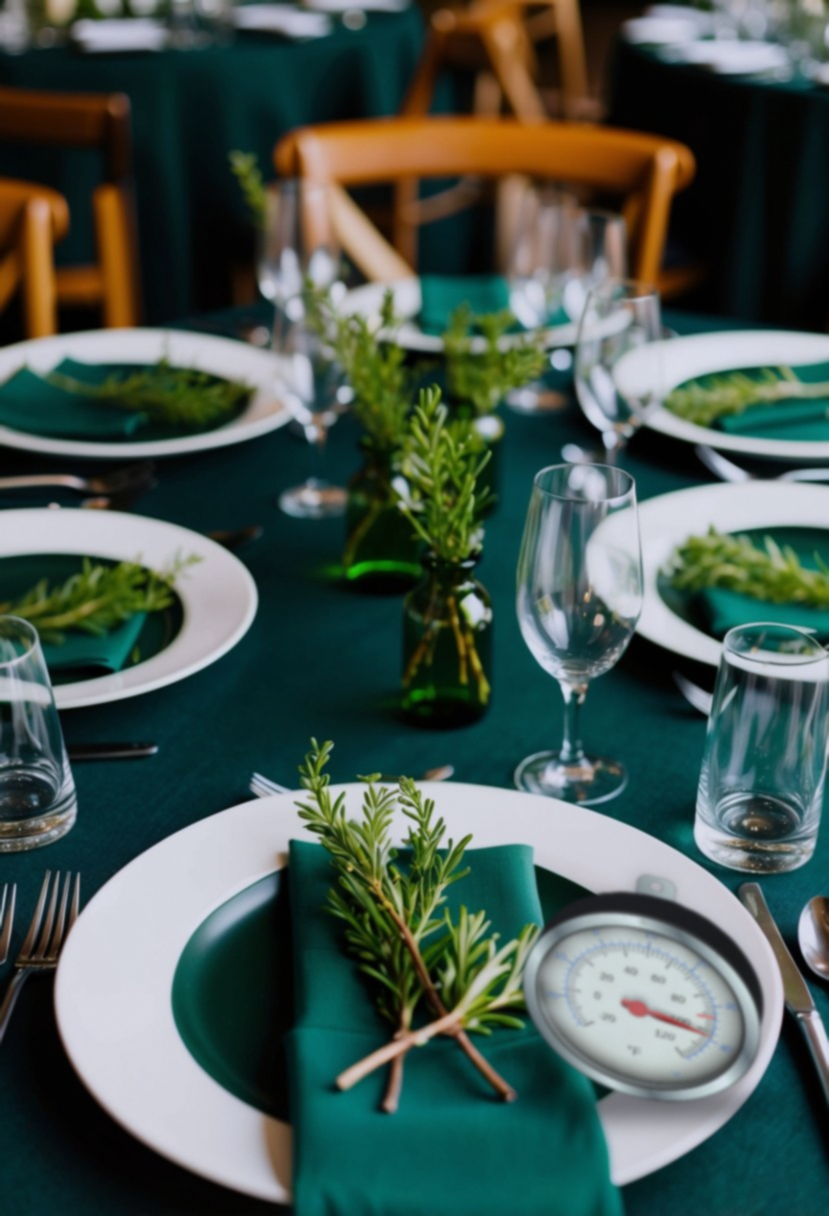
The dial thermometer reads 100 °F
